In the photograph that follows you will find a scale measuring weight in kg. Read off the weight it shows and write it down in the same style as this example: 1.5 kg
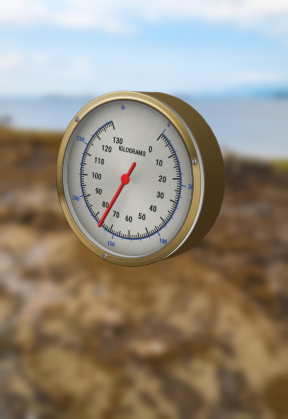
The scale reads 75 kg
